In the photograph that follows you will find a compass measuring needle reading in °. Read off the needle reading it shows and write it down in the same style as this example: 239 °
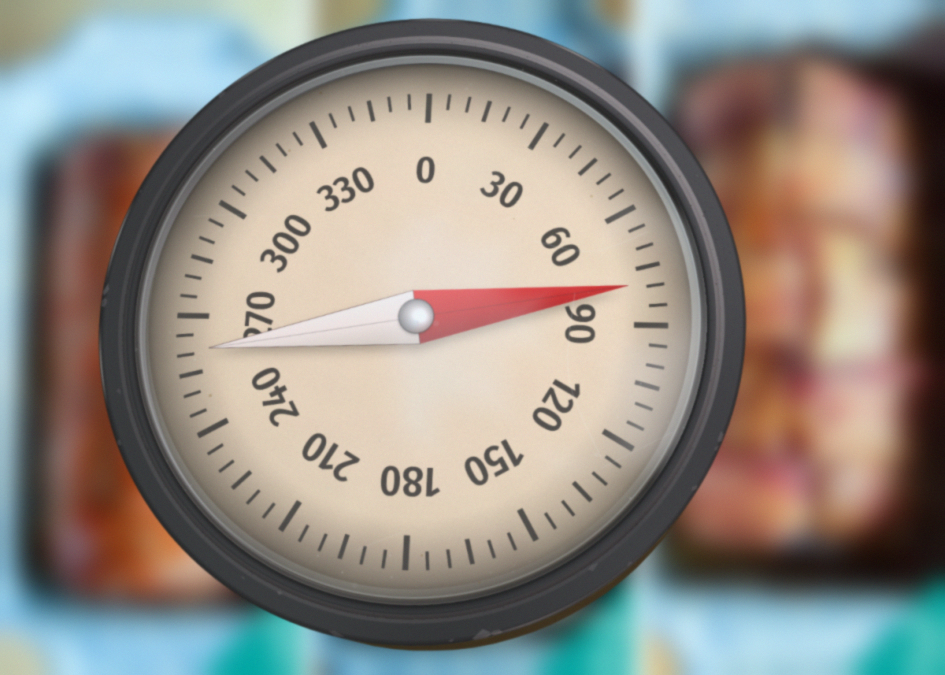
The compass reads 80 °
